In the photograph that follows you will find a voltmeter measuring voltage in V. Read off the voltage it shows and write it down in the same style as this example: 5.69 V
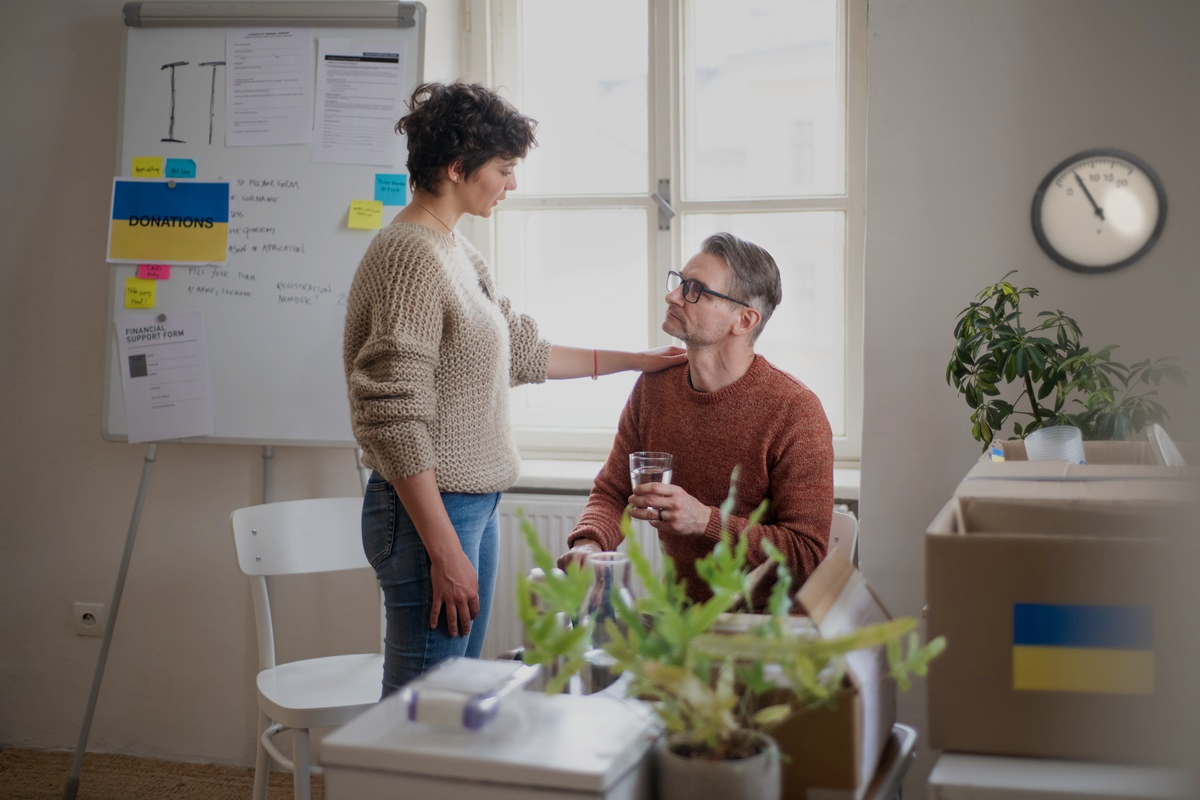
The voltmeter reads 5 V
